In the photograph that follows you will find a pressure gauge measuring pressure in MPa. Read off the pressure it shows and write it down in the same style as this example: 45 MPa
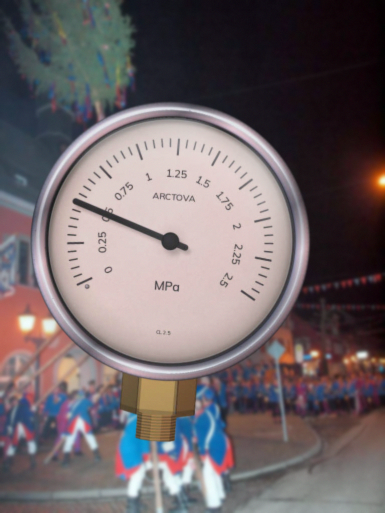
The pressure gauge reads 0.5 MPa
